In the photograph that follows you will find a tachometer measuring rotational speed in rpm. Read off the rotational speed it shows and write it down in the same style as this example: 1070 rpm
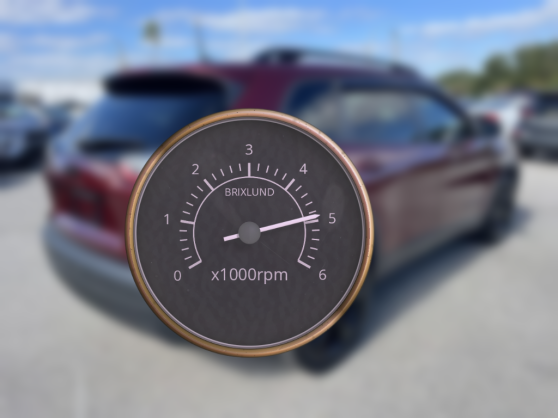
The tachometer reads 4900 rpm
